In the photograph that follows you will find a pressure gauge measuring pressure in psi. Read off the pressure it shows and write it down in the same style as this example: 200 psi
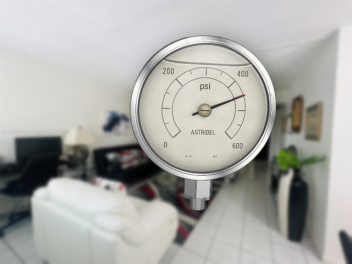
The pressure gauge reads 450 psi
